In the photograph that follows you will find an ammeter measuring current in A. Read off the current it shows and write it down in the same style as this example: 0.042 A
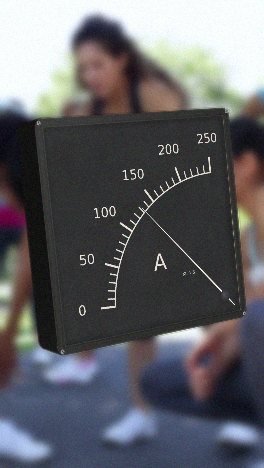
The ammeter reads 130 A
